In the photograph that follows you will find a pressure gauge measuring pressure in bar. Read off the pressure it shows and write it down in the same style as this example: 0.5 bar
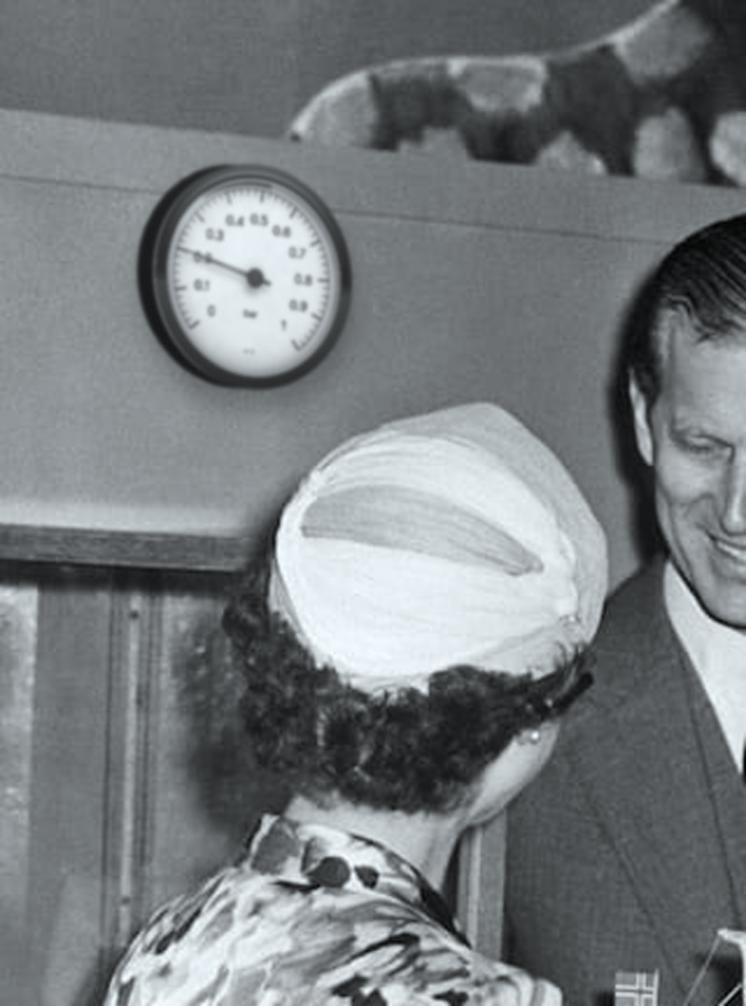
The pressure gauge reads 0.2 bar
